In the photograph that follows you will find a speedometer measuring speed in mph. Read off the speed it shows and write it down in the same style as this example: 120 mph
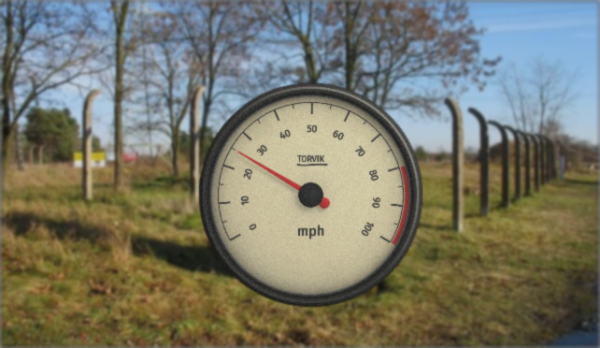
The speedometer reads 25 mph
